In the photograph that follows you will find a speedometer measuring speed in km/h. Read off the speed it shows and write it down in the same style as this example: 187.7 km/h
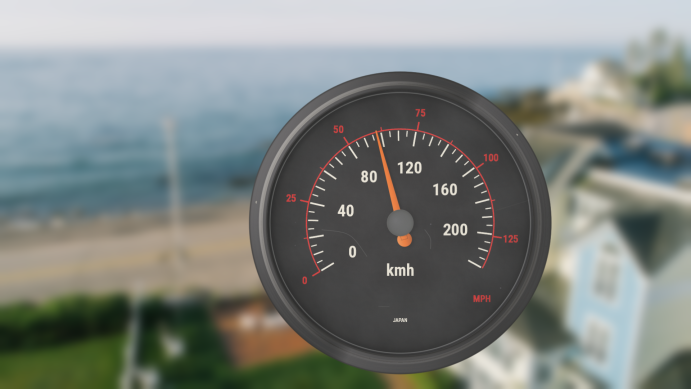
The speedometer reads 97.5 km/h
